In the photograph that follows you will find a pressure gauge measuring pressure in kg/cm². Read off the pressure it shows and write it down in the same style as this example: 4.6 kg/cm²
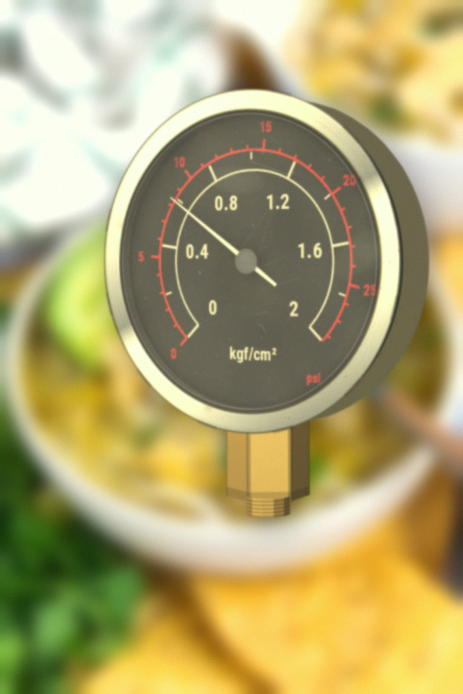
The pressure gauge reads 0.6 kg/cm²
